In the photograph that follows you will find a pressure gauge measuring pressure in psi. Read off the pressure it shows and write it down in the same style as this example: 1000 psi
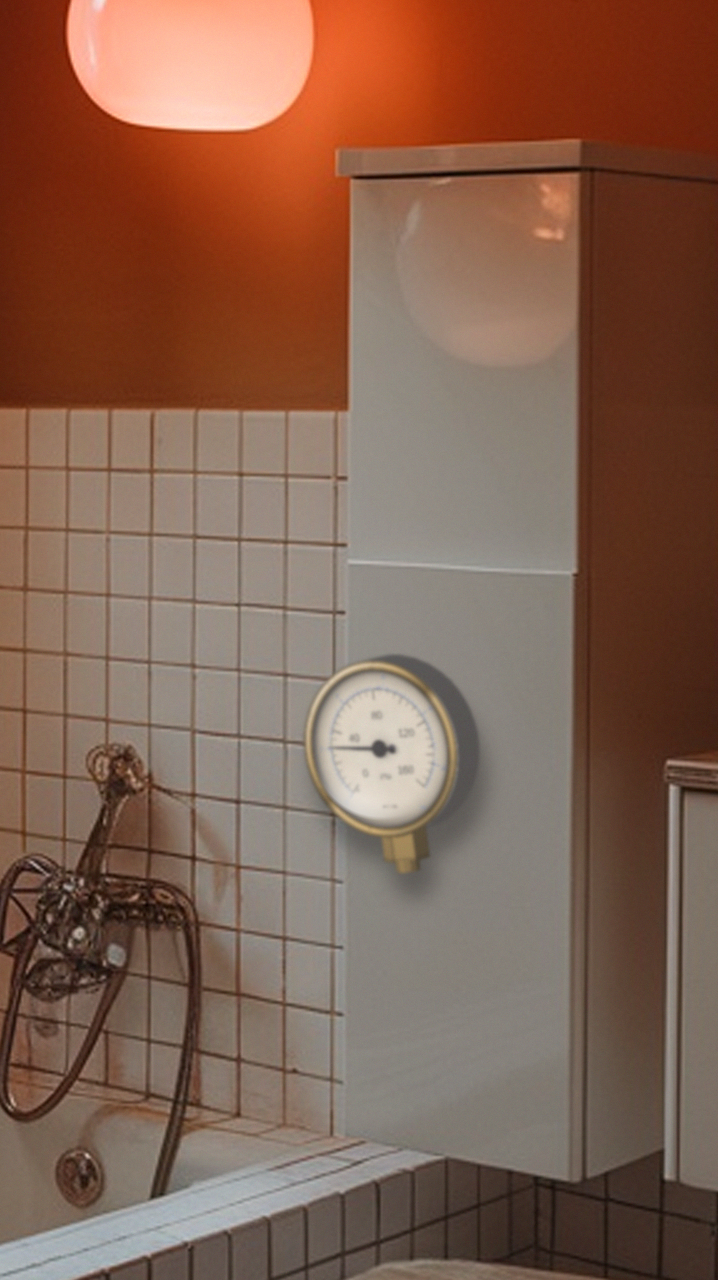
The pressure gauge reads 30 psi
